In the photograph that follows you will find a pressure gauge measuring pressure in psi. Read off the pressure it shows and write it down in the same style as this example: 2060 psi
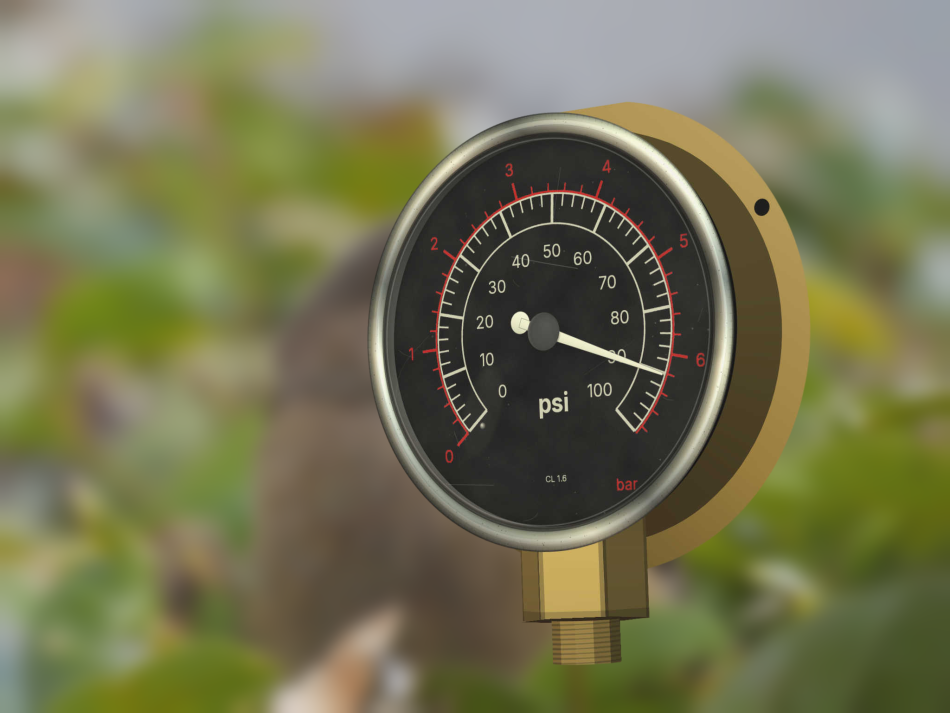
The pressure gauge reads 90 psi
